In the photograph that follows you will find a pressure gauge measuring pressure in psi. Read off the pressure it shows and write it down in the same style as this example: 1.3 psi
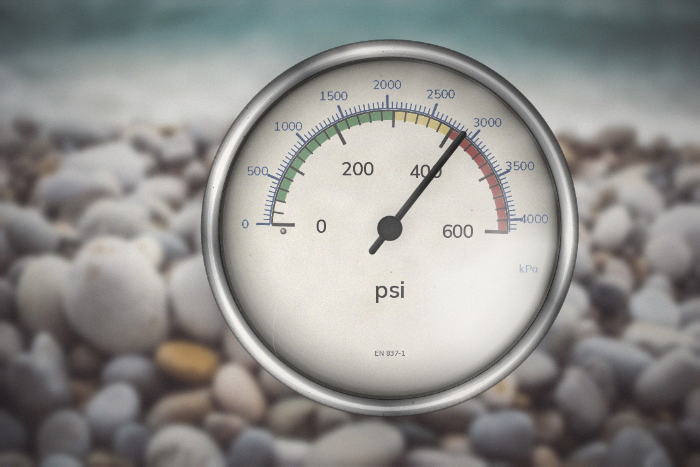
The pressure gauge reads 420 psi
